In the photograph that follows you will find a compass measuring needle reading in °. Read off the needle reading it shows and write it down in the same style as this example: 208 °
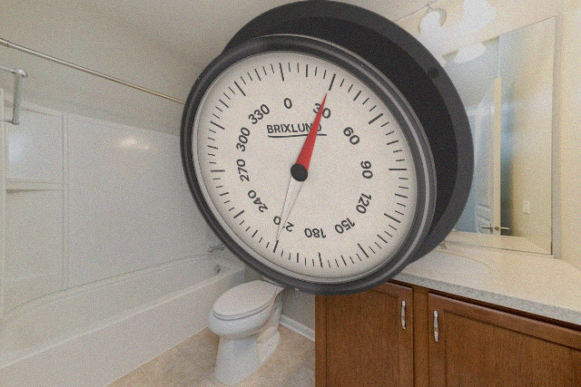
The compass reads 30 °
